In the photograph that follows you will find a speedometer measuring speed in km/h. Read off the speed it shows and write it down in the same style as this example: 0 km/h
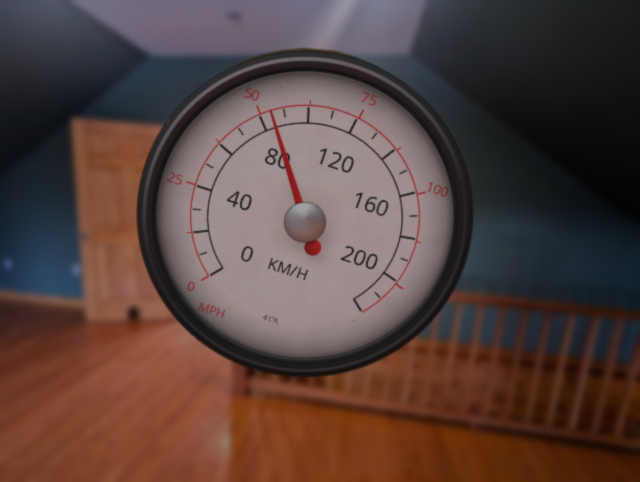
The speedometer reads 85 km/h
